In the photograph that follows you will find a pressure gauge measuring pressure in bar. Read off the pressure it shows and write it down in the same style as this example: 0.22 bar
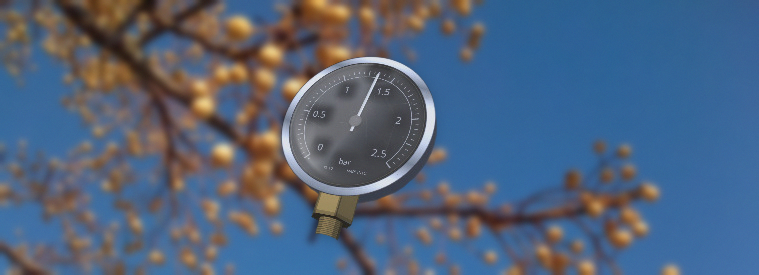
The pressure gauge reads 1.35 bar
